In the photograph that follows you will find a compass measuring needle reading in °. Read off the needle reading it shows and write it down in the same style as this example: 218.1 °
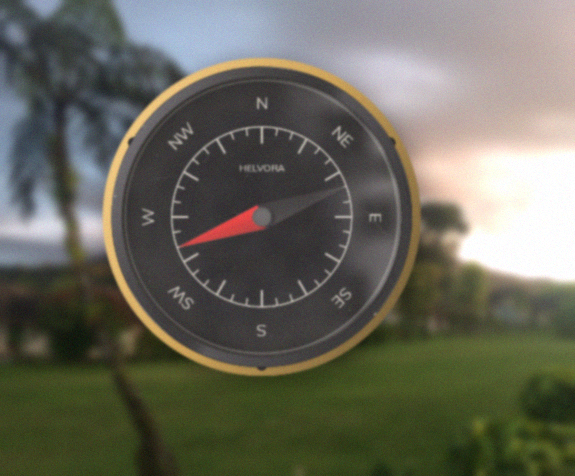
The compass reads 250 °
